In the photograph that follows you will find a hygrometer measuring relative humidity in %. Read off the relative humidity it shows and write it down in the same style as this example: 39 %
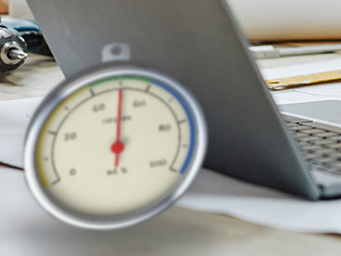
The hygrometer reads 50 %
